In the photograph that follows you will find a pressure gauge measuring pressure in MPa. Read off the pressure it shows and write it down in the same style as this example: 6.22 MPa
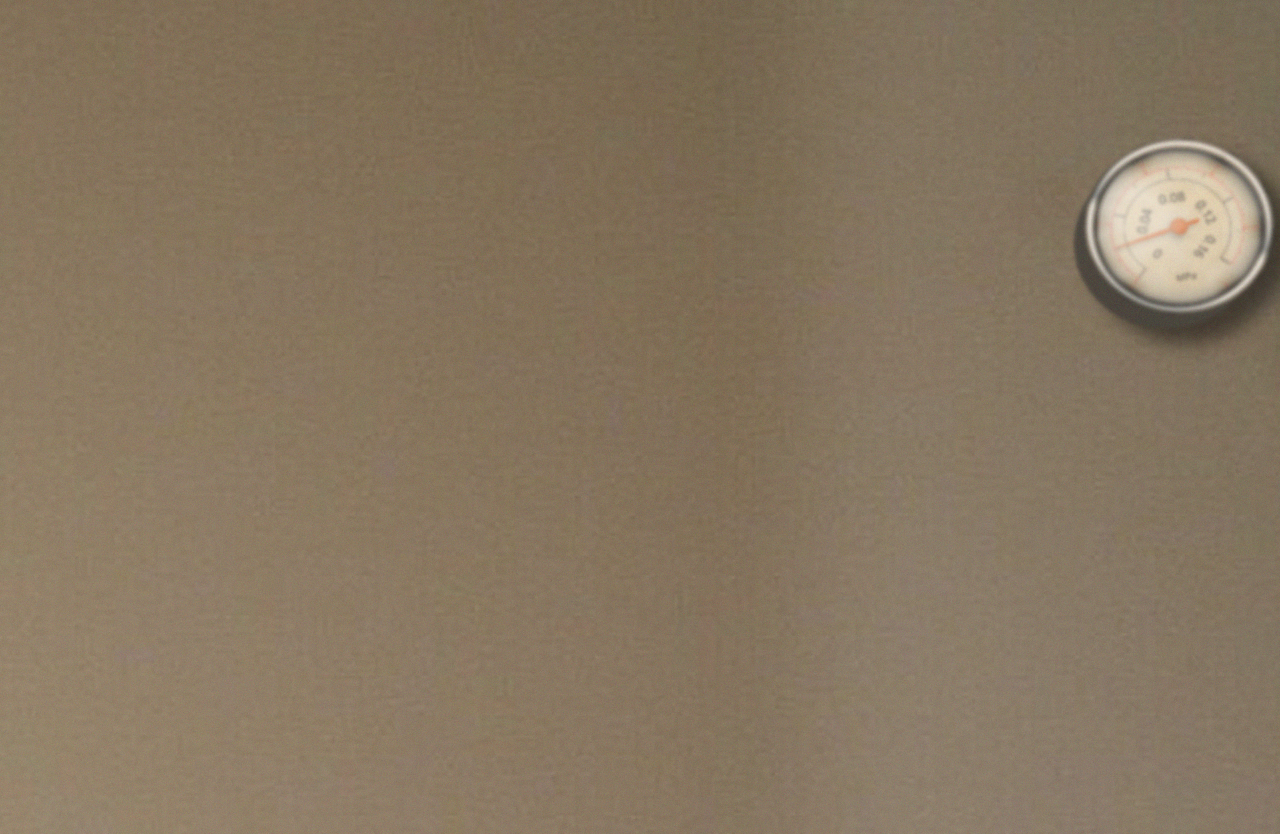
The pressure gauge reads 0.02 MPa
